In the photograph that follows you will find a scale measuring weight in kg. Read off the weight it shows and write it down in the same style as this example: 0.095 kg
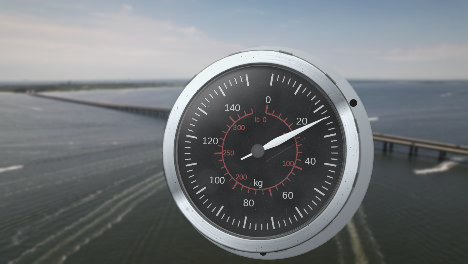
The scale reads 24 kg
